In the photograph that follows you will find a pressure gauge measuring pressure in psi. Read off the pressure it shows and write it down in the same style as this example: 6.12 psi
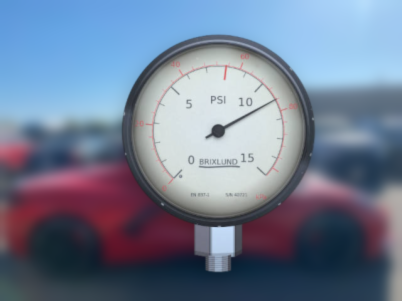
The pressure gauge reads 11 psi
